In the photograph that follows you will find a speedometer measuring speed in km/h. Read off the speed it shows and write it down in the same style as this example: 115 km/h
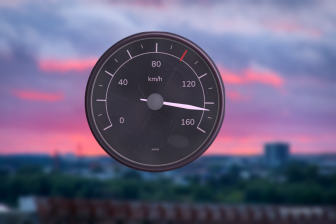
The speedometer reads 145 km/h
